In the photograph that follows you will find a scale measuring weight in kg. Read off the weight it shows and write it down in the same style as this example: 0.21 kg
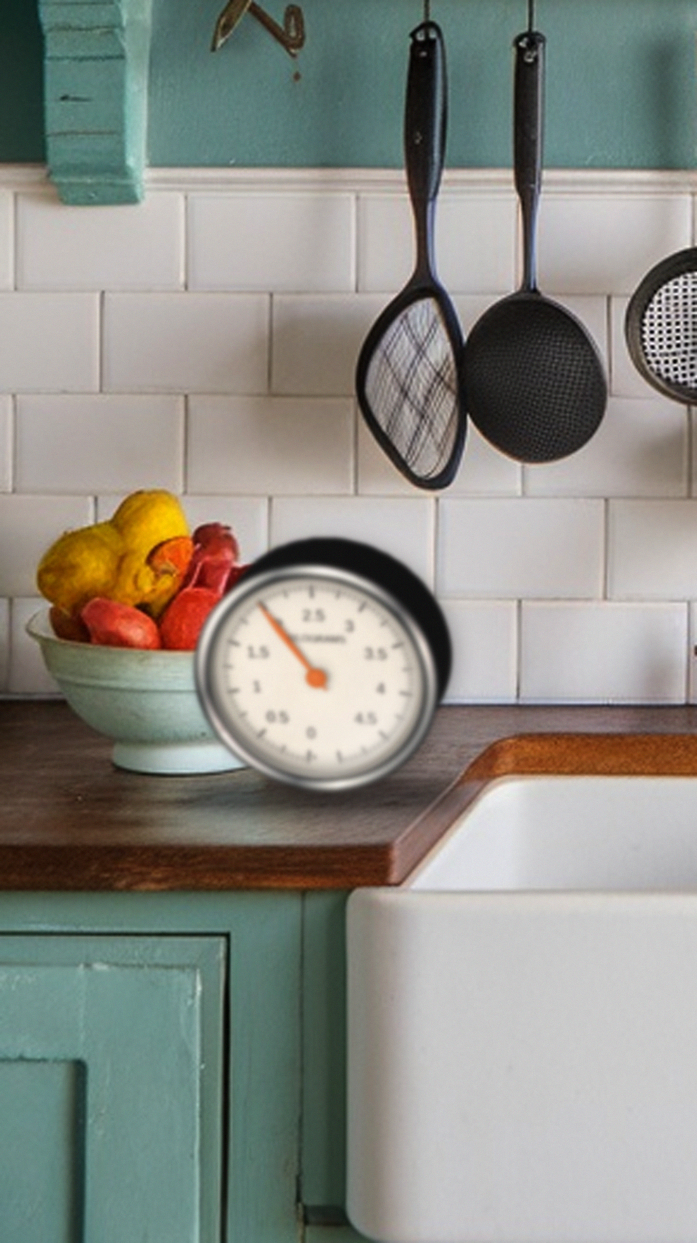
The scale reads 2 kg
